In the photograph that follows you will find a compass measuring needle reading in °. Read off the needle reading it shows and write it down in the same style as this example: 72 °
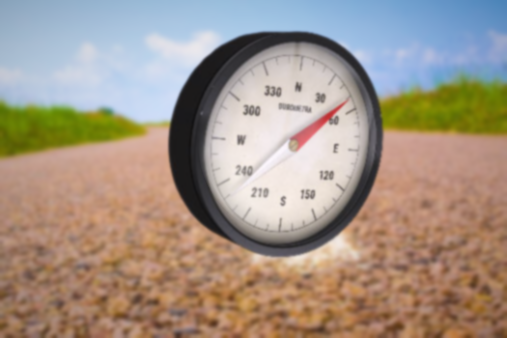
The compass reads 50 °
